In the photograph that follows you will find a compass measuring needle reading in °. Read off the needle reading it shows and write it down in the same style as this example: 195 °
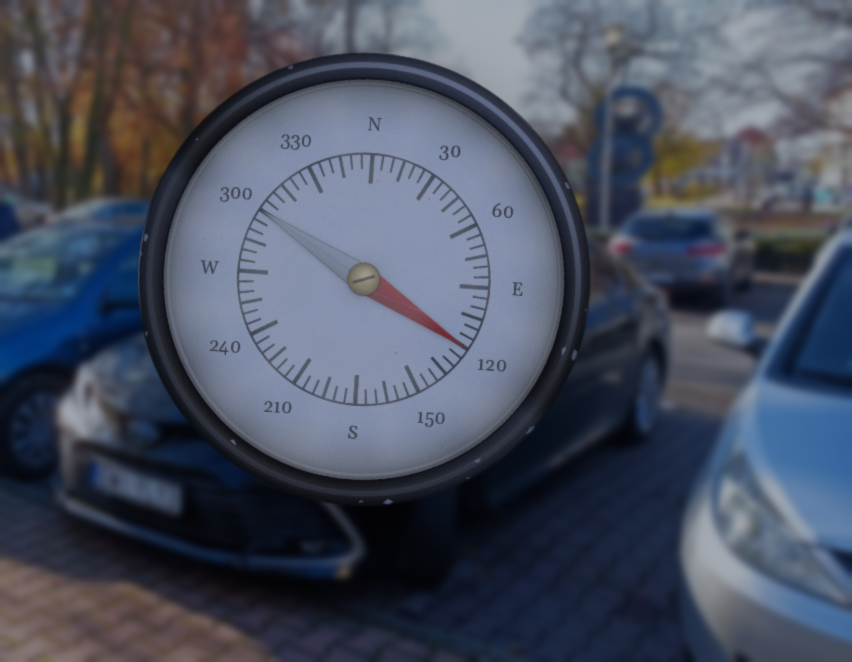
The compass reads 120 °
